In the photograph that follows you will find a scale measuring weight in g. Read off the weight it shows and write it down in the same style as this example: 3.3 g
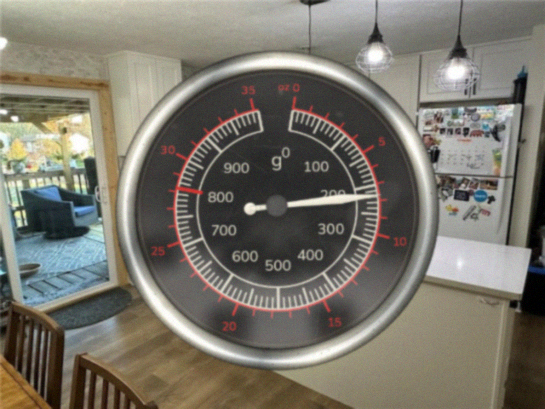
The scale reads 220 g
